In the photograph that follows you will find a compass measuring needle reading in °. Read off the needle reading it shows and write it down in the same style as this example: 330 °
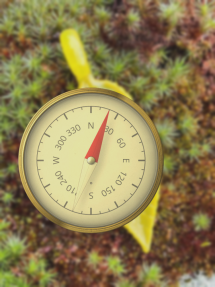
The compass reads 20 °
